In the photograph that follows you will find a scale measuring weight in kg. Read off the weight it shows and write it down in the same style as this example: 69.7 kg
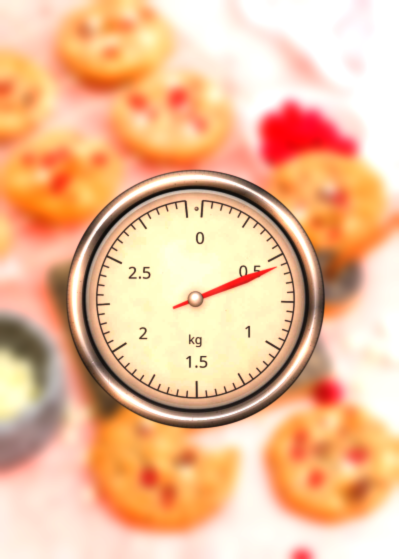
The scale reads 0.55 kg
